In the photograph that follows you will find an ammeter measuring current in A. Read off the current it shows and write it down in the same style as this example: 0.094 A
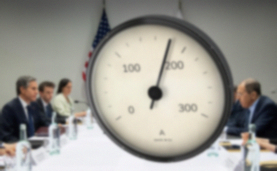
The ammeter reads 180 A
